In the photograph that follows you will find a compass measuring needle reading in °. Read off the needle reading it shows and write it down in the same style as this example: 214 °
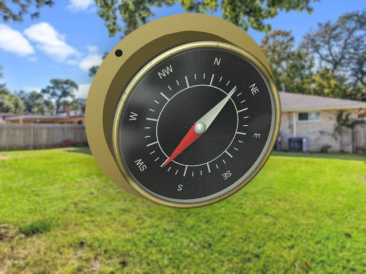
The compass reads 210 °
